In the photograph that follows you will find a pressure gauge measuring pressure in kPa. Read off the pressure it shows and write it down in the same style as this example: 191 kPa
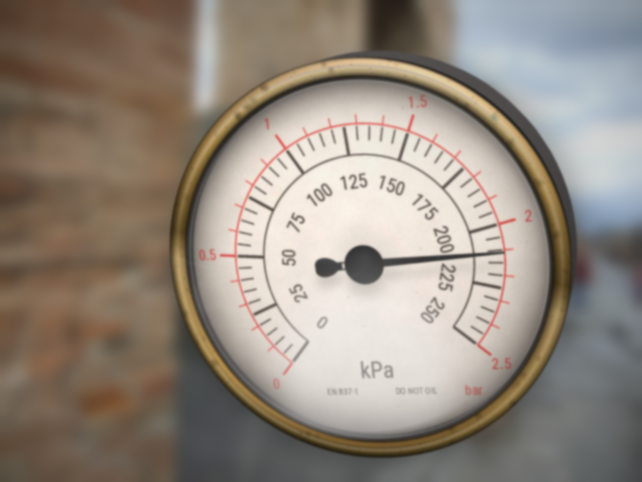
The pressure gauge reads 210 kPa
